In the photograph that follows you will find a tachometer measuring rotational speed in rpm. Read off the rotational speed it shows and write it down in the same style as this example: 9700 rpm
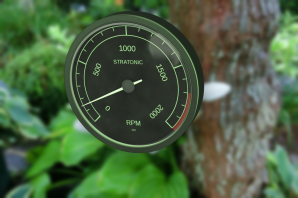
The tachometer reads 150 rpm
